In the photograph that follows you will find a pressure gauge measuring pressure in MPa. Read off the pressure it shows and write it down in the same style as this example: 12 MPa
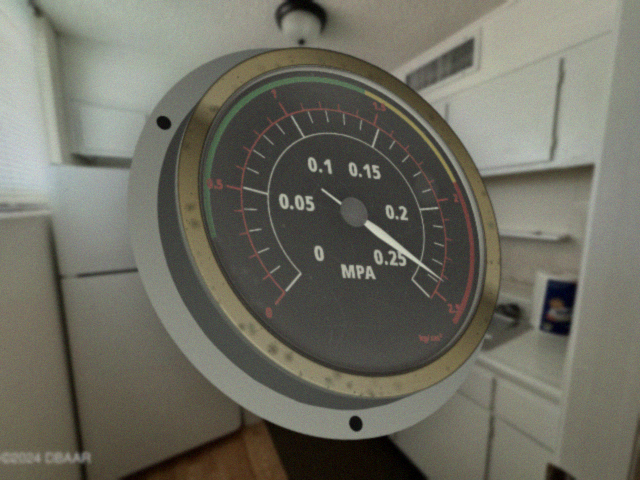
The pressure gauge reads 0.24 MPa
